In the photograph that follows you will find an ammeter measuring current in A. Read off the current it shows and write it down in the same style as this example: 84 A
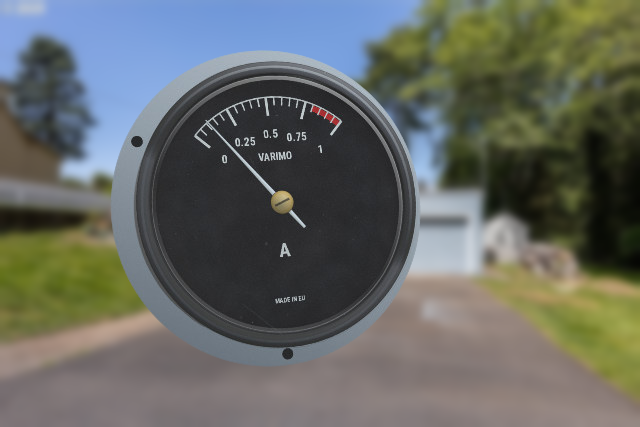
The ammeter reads 0.1 A
